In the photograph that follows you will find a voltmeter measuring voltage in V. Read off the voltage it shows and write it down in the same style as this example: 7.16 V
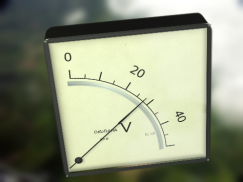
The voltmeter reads 27.5 V
